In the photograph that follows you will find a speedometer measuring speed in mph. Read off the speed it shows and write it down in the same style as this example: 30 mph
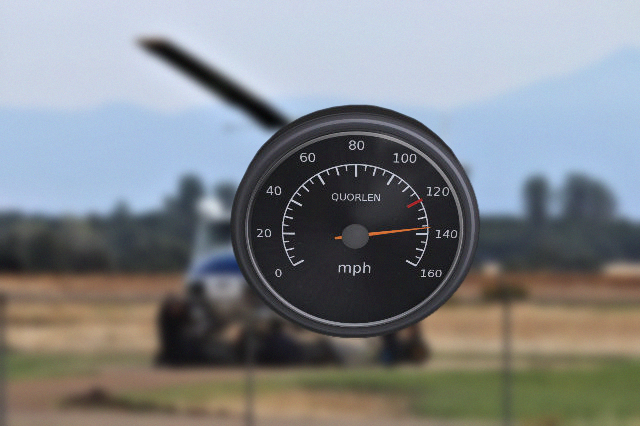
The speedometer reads 135 mph
